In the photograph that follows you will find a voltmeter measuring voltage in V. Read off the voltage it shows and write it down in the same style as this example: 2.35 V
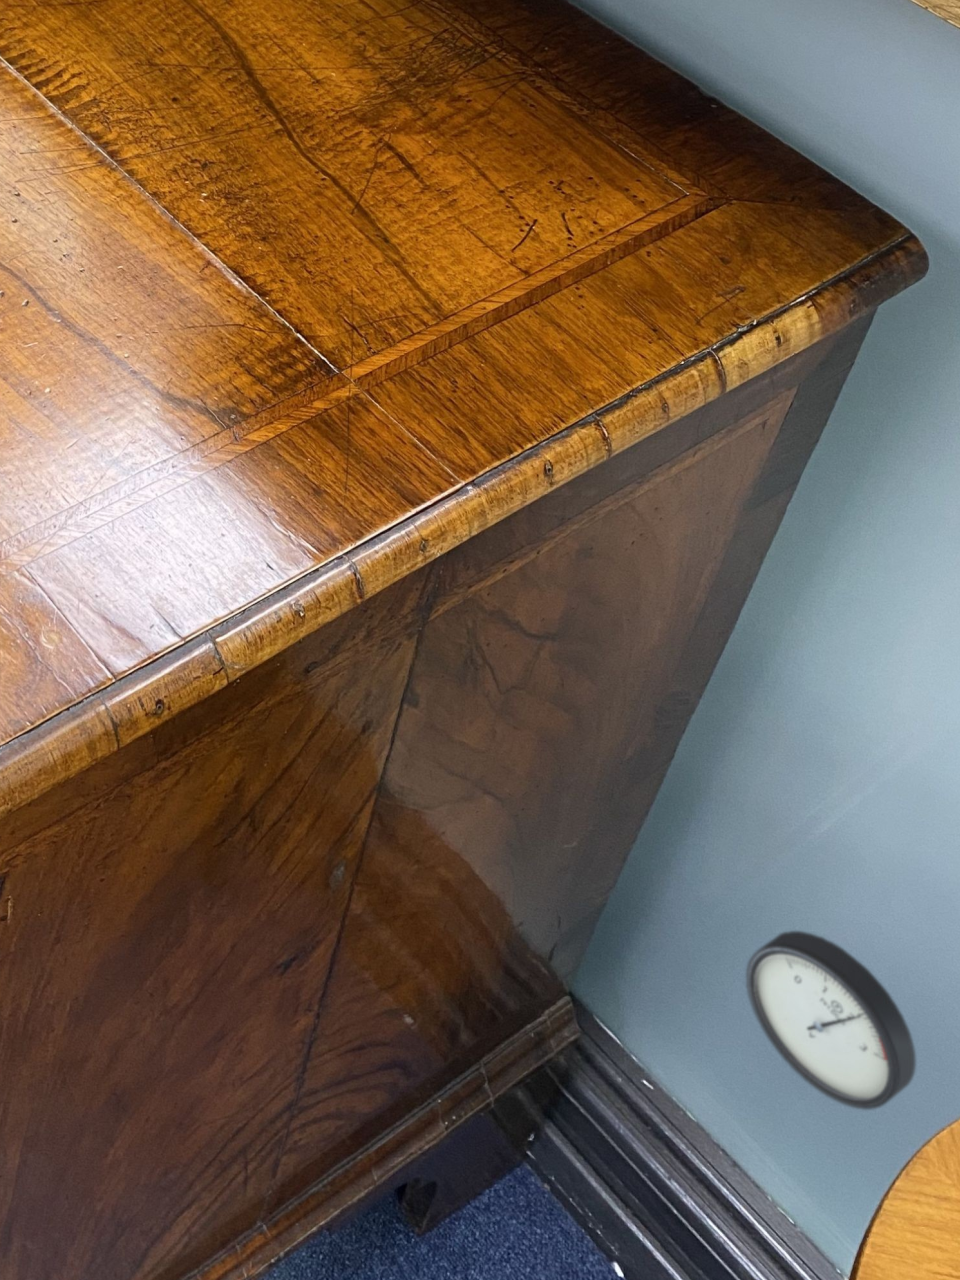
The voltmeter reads 2 V
